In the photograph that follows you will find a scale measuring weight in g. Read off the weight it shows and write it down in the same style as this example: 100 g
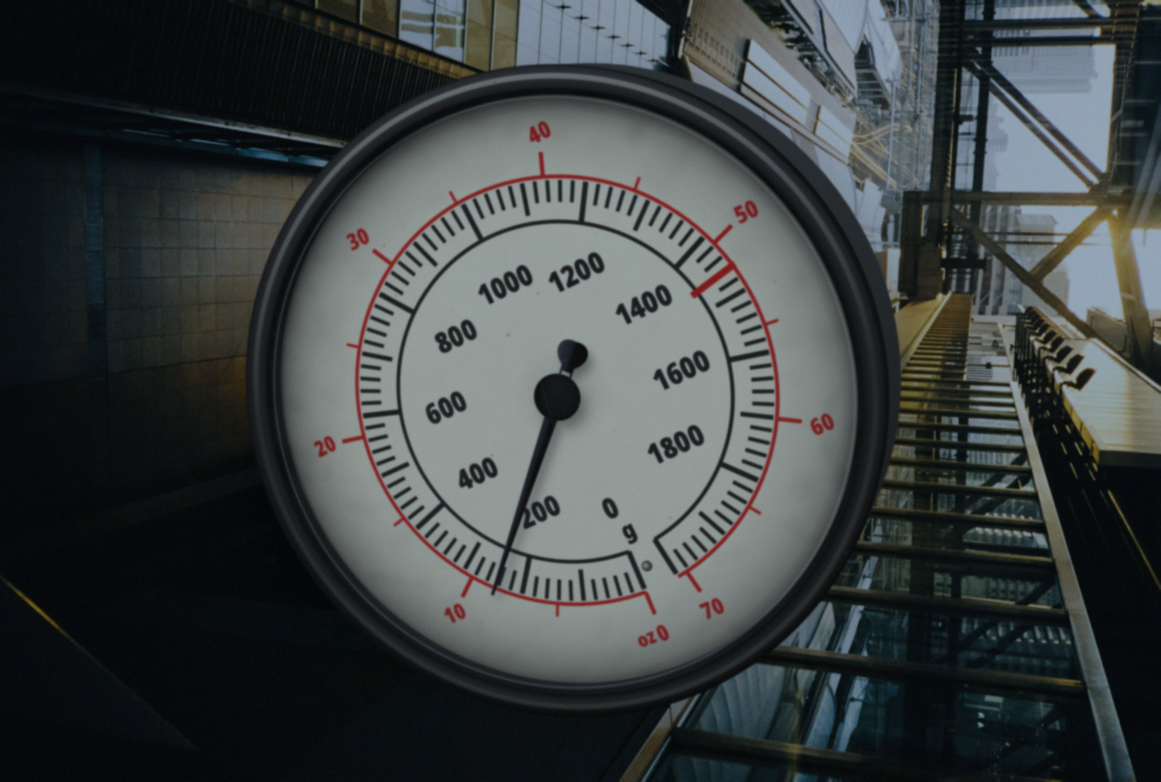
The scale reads 240 g
